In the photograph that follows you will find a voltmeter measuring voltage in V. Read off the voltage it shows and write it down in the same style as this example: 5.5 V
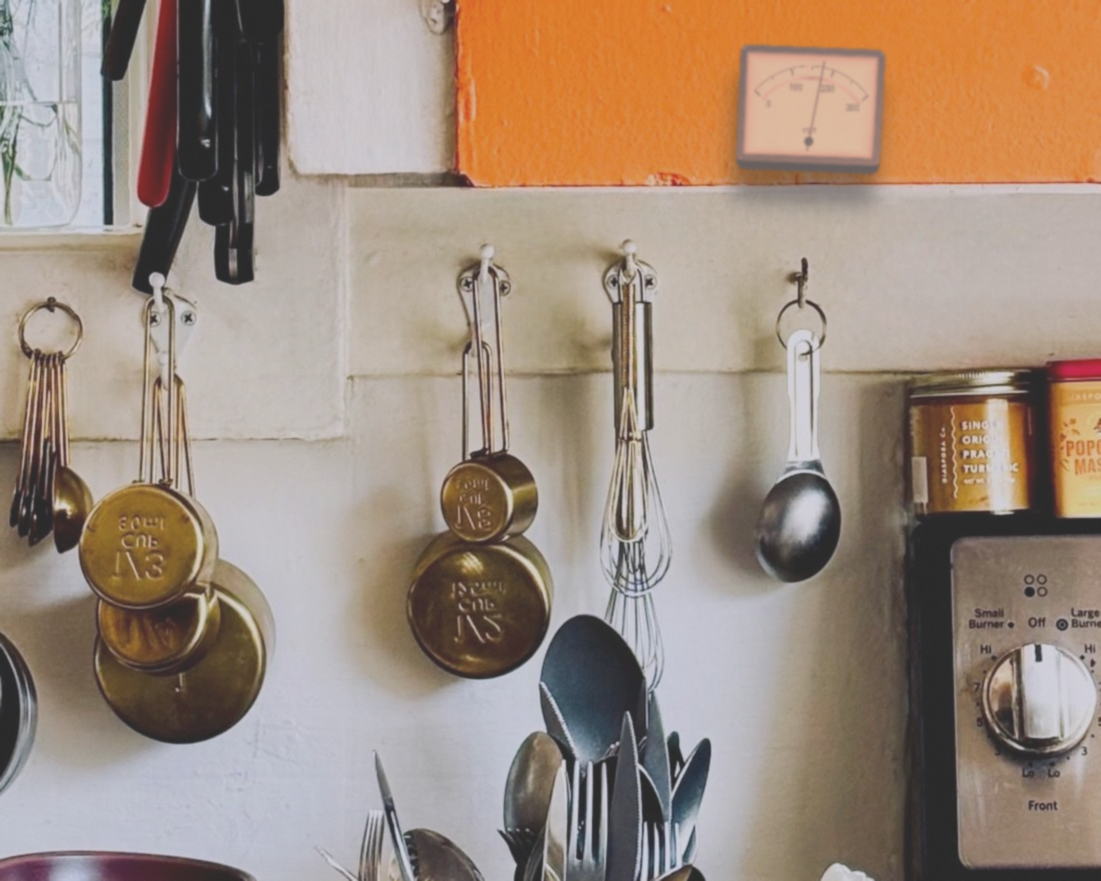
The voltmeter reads 175 V
